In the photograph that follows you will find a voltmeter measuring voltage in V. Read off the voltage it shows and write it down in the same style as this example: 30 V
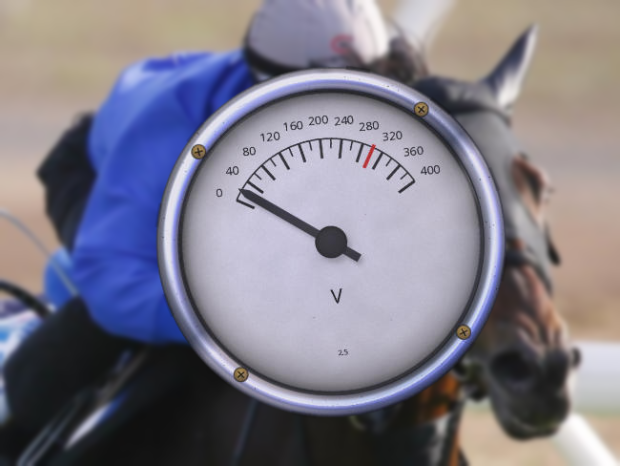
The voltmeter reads 20 V
